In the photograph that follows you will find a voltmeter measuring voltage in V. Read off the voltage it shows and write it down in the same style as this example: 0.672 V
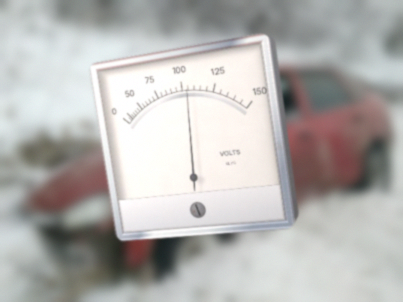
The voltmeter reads 105 V
